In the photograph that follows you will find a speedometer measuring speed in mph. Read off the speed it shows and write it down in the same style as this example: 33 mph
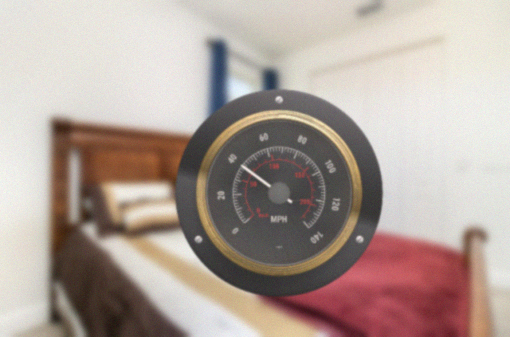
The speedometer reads 40 mph
